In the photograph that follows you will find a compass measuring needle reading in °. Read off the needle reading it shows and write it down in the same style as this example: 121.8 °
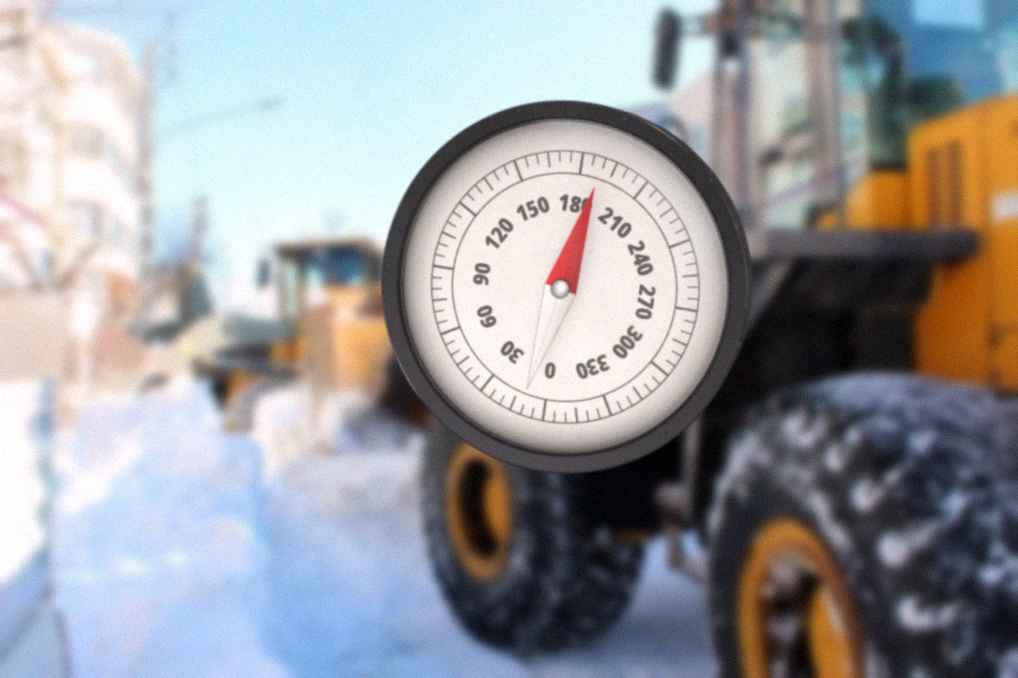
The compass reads 190 °
